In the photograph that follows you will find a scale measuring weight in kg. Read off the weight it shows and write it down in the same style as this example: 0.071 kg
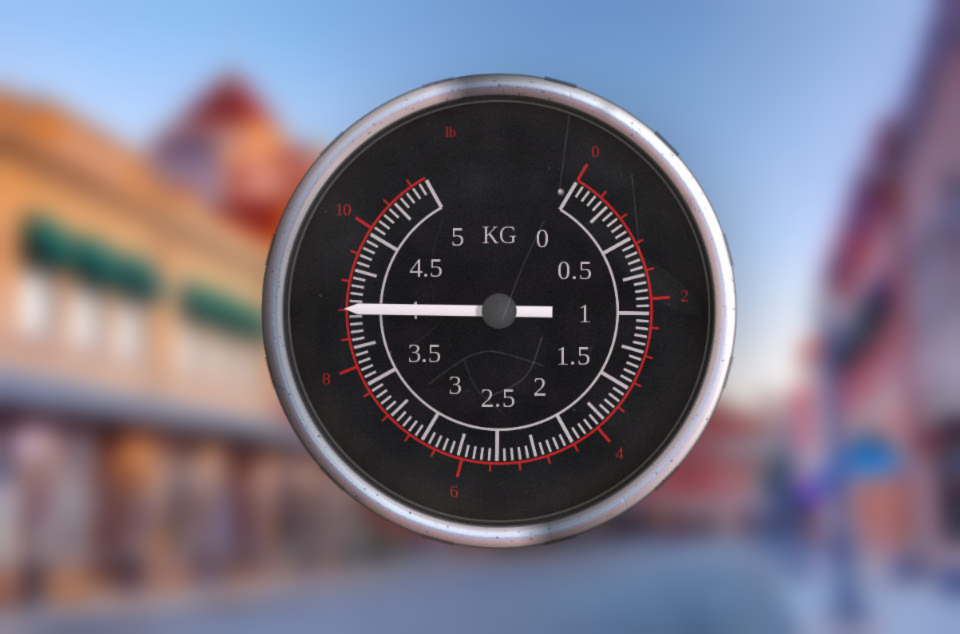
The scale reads 4 kg
